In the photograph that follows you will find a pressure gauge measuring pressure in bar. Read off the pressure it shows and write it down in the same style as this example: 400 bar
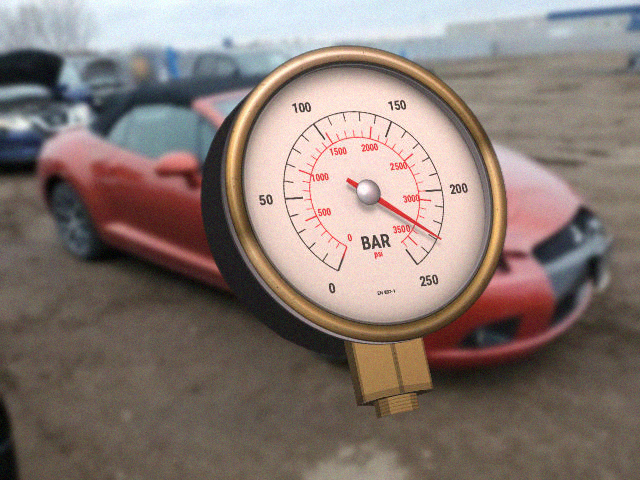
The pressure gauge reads 230 bar
